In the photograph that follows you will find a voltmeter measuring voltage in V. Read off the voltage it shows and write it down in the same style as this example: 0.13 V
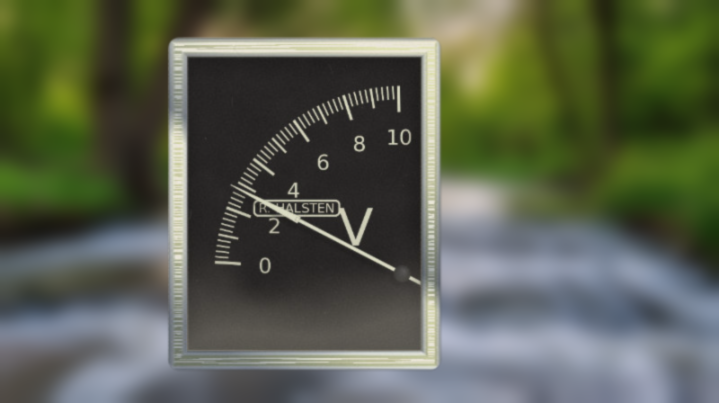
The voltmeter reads 2.8 V
